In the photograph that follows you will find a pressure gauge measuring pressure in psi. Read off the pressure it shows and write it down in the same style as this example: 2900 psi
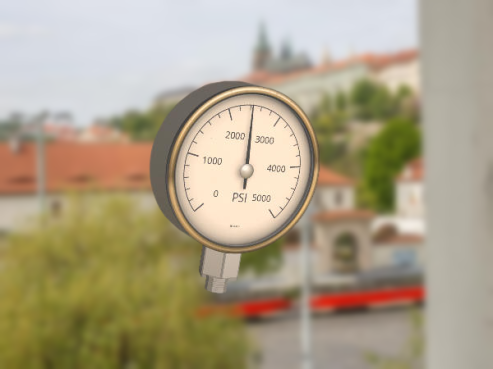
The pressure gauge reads 2400 psi
